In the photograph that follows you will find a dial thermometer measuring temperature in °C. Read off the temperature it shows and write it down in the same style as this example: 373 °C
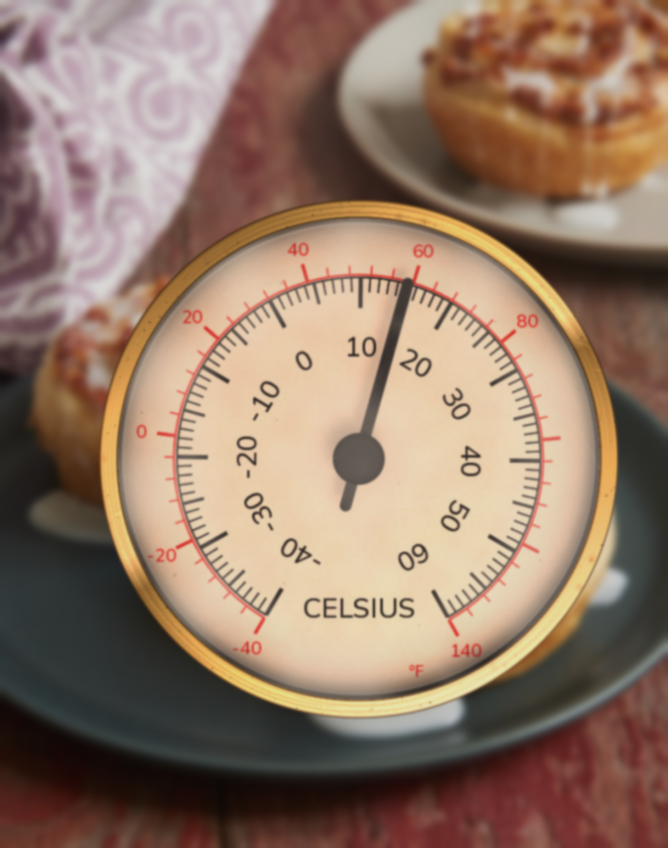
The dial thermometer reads 15 °C
